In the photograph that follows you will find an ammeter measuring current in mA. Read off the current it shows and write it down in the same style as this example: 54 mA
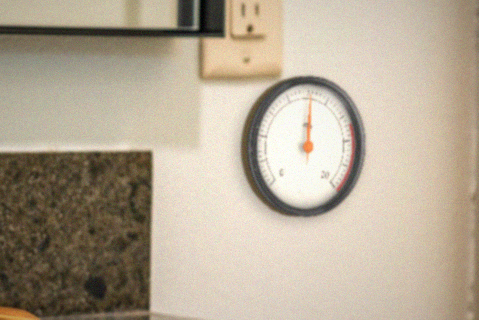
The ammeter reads 5 mA
